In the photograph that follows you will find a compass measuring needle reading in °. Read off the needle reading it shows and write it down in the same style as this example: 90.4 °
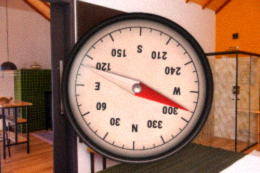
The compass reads 290 °
